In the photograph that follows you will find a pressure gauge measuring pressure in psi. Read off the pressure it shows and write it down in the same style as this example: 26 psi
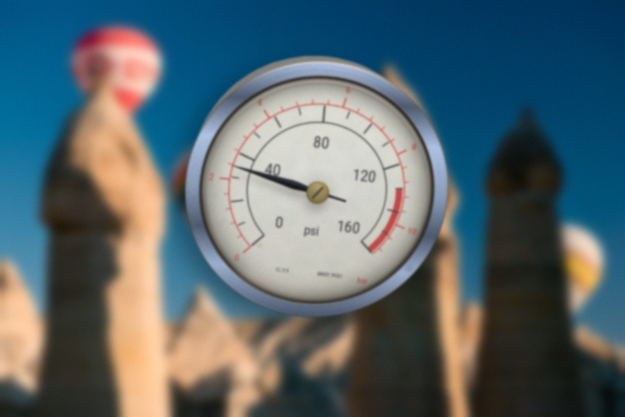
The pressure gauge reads 35 psi
